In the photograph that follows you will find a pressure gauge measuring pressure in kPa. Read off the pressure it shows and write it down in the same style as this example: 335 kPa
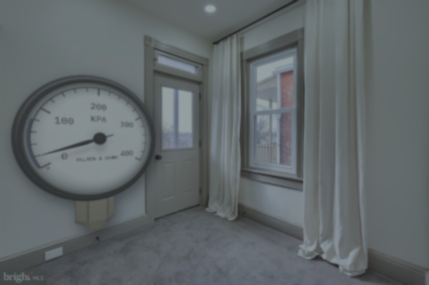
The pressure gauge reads 20 kPa
